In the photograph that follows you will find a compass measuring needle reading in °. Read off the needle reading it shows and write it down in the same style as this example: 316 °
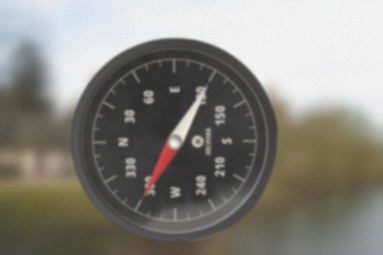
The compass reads 300 °
